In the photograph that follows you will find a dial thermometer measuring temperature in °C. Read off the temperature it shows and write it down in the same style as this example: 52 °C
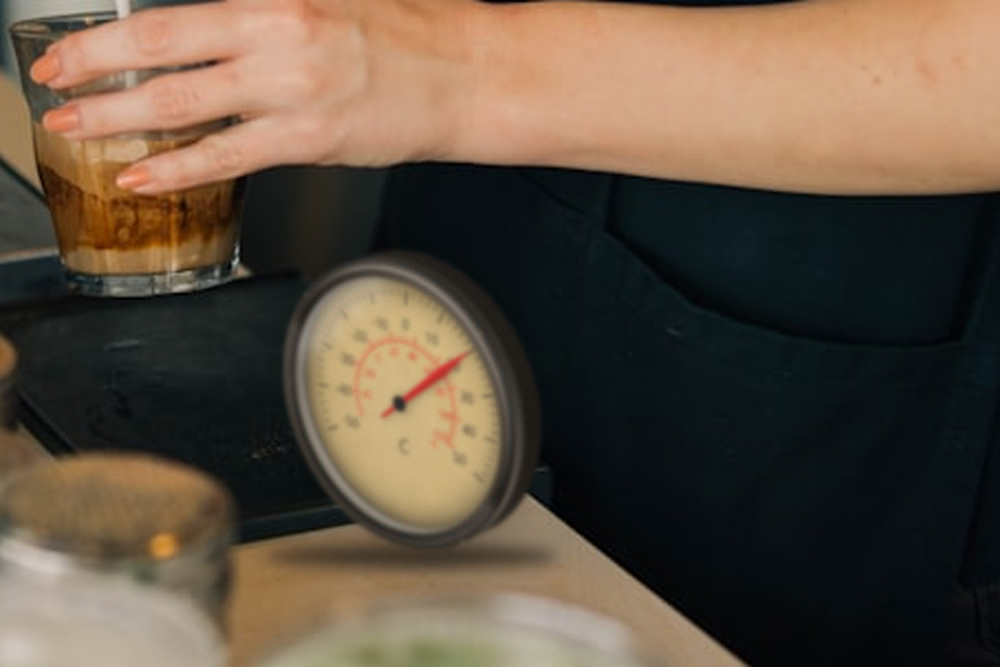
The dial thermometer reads 20 °C
